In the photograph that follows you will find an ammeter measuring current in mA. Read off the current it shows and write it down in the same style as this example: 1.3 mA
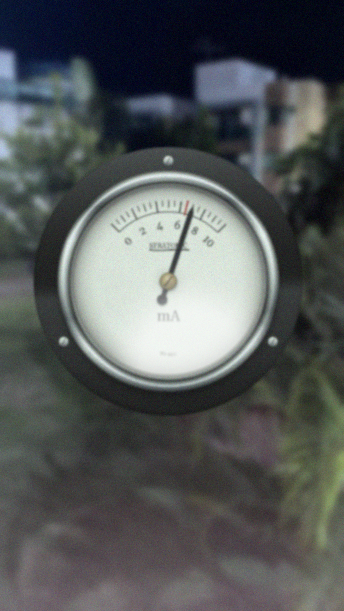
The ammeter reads 7 mA
